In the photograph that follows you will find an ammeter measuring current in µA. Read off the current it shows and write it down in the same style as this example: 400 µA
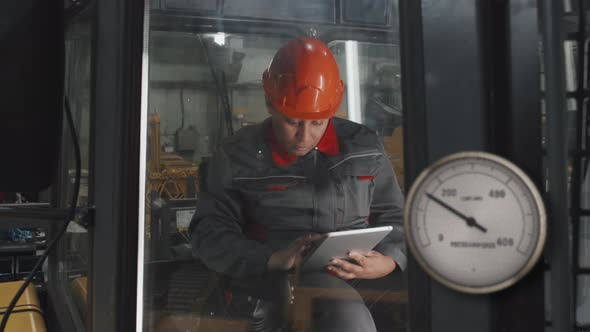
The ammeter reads 150 µA
